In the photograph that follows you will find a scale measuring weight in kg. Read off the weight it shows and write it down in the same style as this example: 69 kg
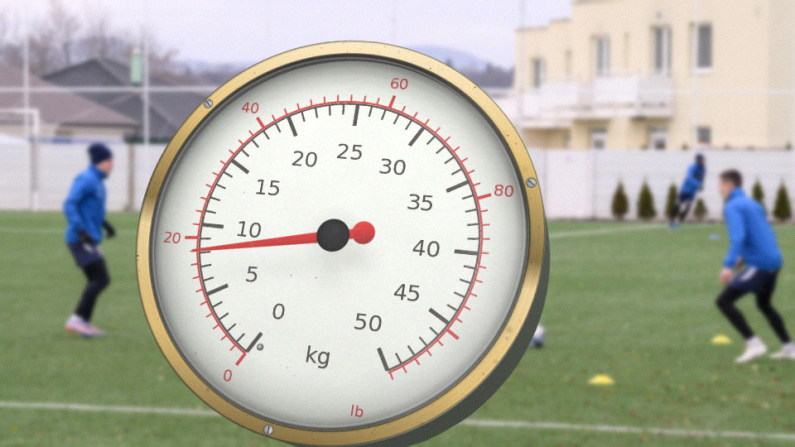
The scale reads 8 kg
